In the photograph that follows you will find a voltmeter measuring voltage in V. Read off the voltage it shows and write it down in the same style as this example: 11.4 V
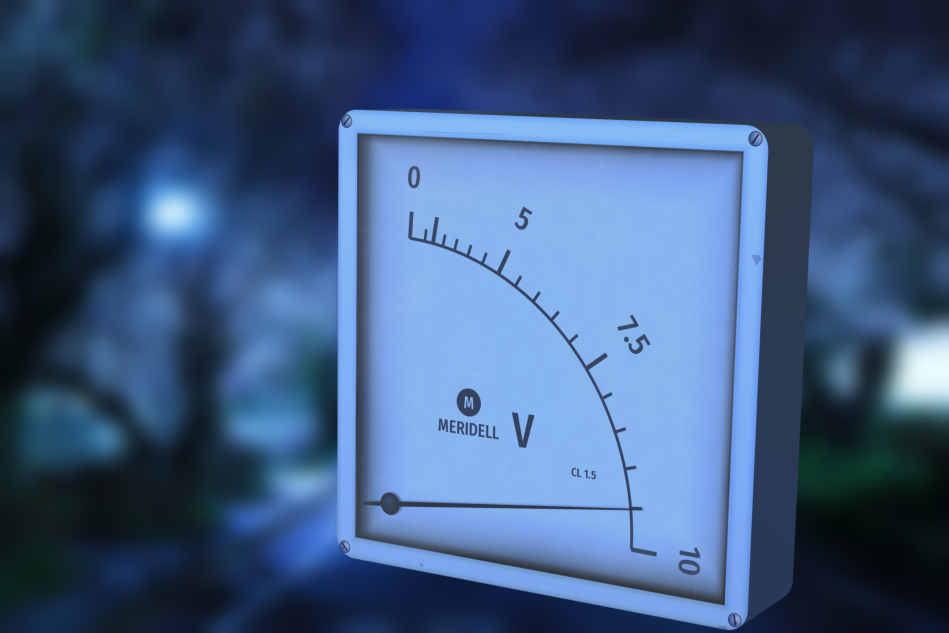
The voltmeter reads 9.5 V
